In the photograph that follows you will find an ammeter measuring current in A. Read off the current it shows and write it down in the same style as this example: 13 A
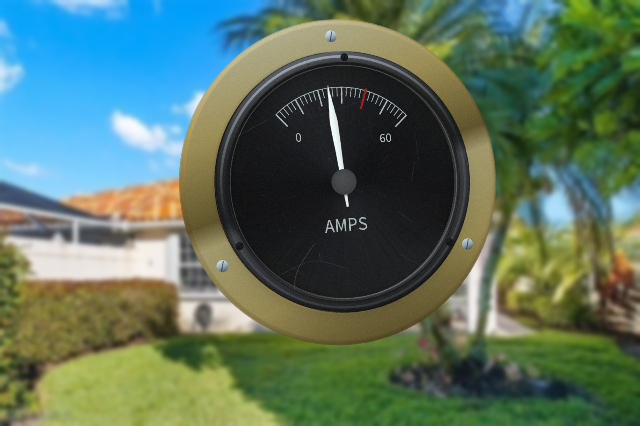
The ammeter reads 24 A
